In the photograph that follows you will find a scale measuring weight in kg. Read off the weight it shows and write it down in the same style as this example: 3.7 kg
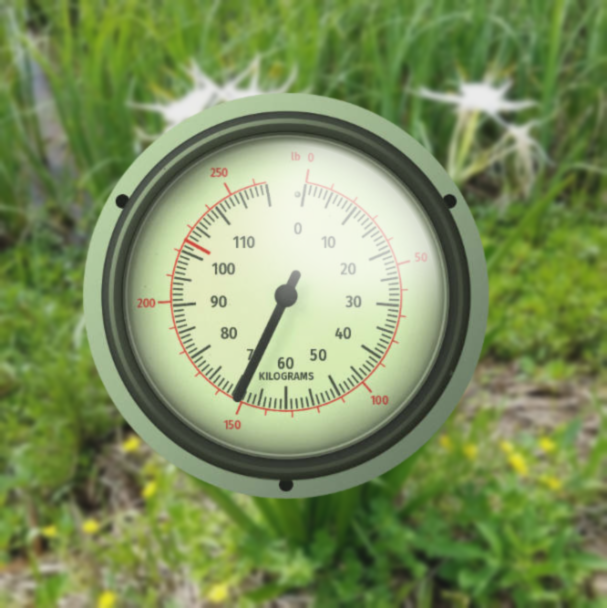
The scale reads 69 kg
